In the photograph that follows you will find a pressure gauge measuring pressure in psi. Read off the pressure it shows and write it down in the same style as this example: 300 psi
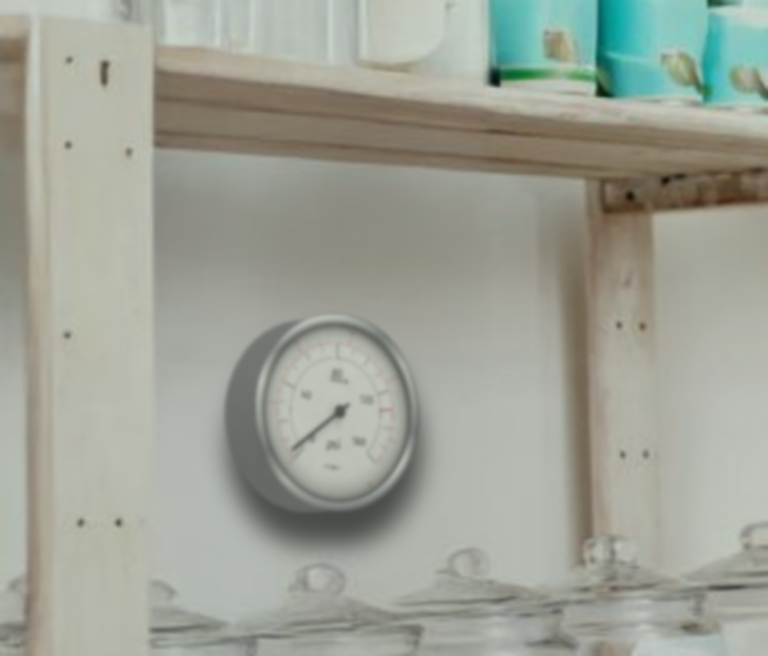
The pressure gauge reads 5 psi
